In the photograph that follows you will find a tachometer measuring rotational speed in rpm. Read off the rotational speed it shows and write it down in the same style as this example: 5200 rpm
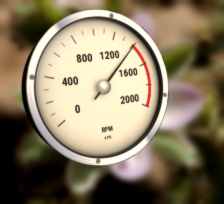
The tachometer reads 1400 rpm
